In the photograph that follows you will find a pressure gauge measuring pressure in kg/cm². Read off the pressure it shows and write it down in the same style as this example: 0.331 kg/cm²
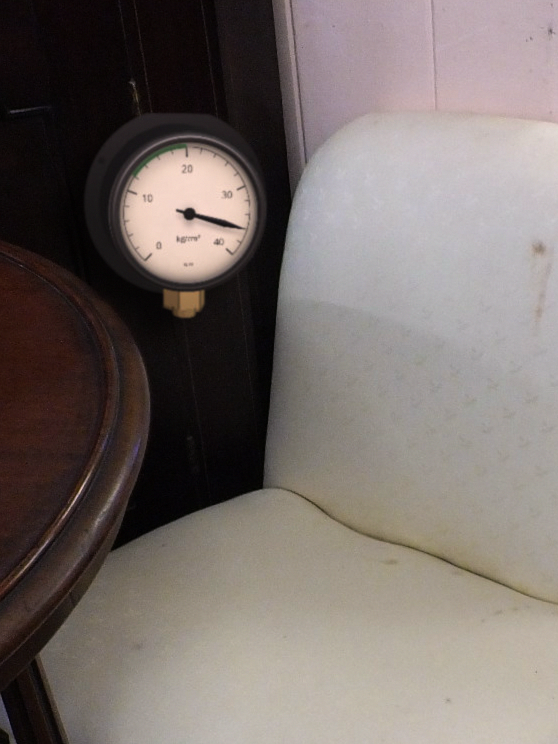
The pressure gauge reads 36 kg/cm²
